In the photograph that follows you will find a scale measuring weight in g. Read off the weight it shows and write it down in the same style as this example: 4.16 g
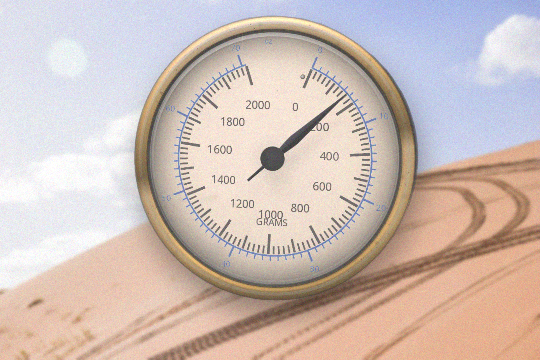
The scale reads 160 g
